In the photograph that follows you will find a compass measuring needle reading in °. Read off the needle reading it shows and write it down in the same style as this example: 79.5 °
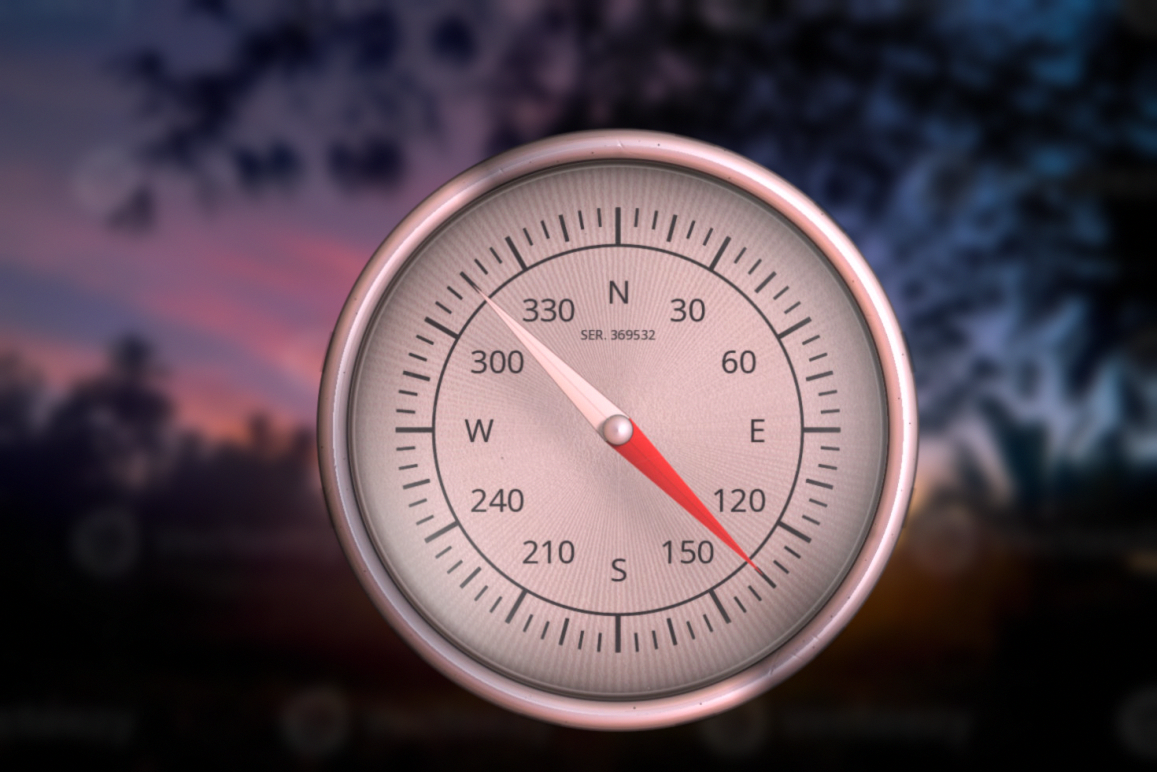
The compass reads 135 °
